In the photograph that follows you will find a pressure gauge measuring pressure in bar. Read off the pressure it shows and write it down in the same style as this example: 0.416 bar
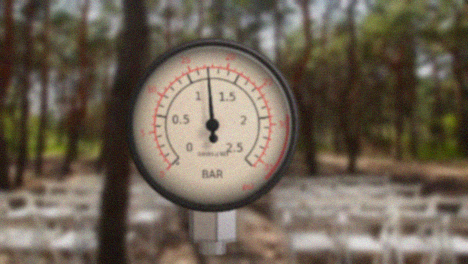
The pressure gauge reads 1.2 bar
